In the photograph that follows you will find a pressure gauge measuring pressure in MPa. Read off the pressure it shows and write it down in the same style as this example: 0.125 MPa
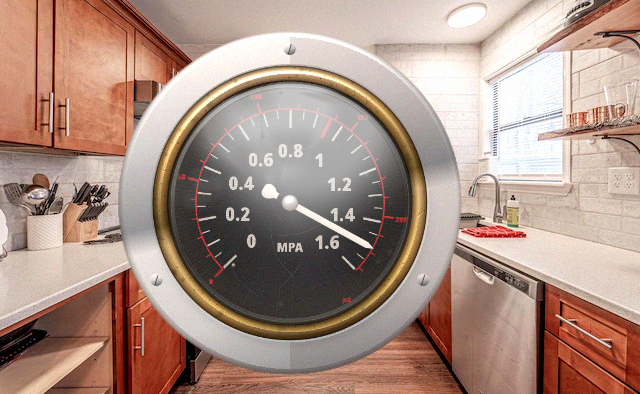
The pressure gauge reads 1.5 MPa
